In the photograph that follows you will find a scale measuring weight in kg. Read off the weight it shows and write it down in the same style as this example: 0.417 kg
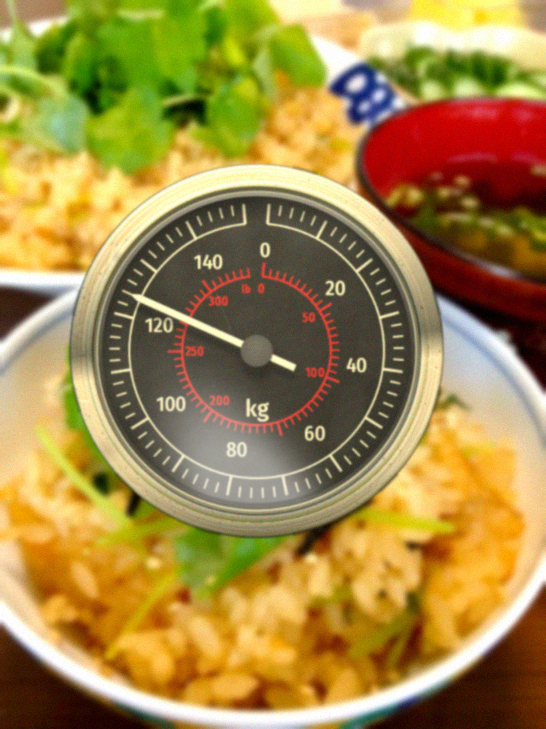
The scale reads 124 kg
